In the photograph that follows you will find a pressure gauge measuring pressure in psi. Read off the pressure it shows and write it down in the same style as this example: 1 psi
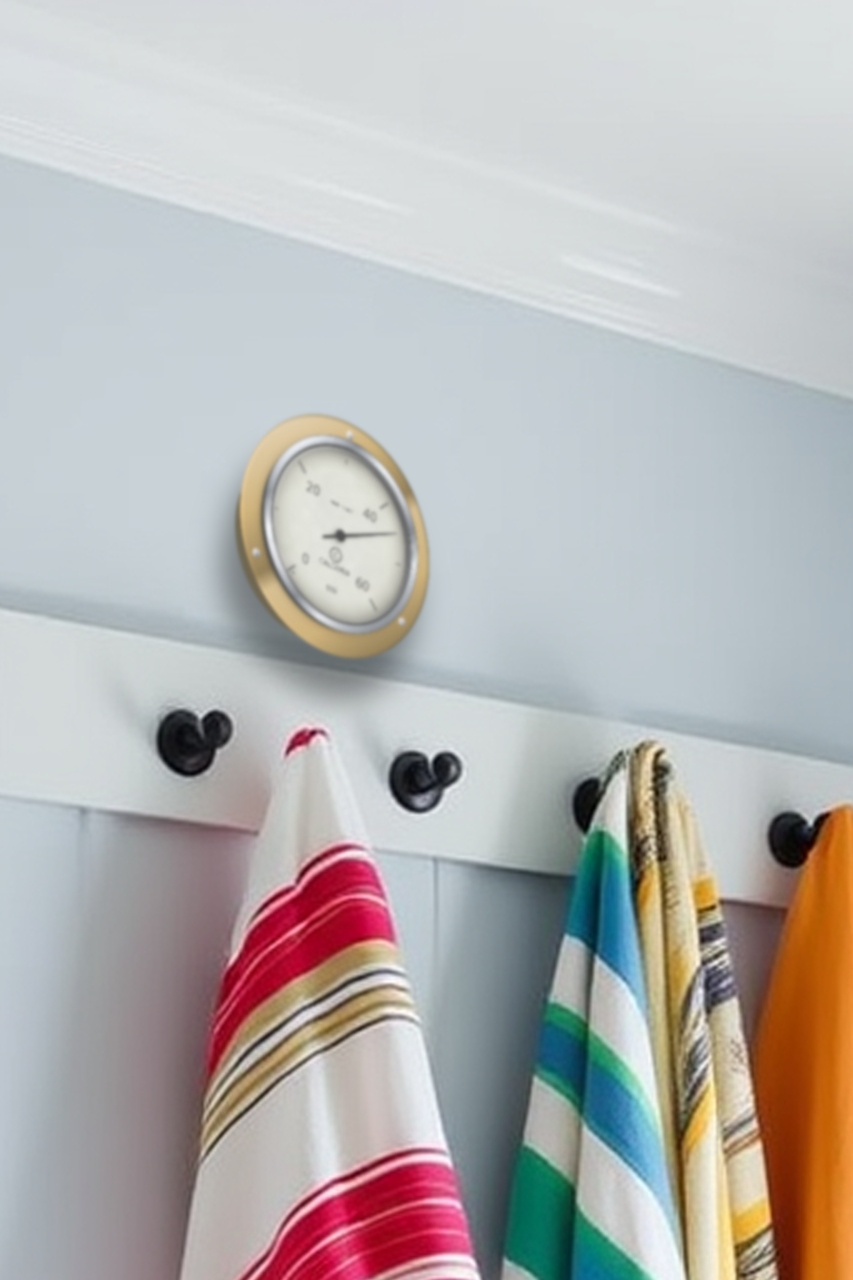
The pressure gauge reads 45 psi
